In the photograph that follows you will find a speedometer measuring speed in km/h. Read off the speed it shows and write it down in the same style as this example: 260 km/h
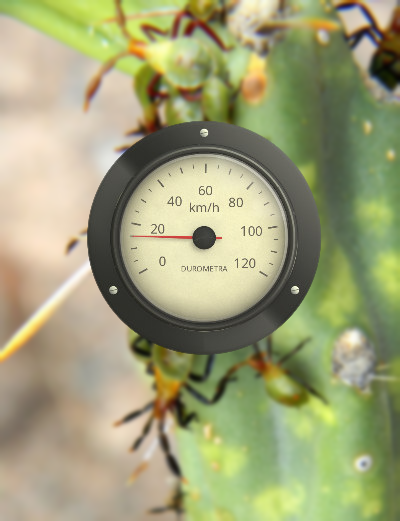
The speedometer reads 15 km/h
